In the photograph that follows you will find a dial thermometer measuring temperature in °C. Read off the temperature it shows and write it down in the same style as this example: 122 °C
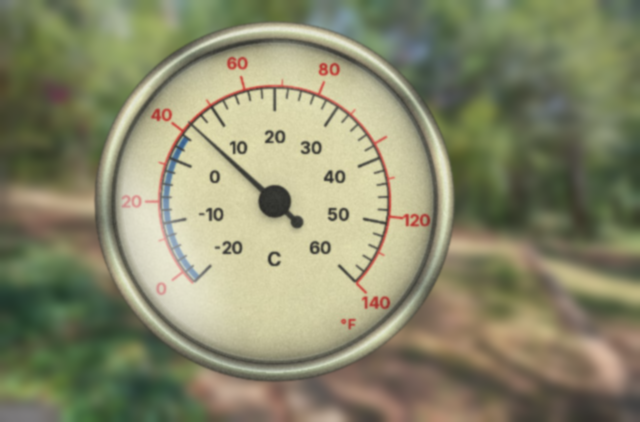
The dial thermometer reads 6 °C
